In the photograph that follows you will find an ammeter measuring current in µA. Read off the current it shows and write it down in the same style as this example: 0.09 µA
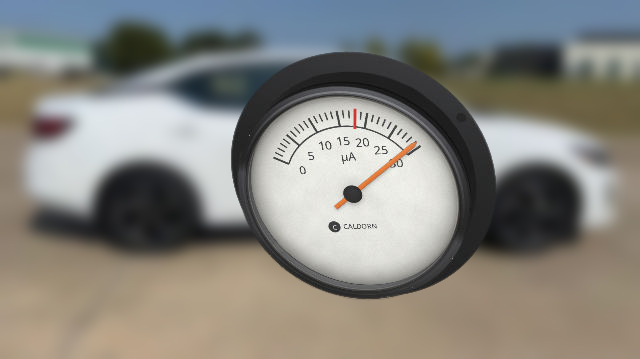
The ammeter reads 29 µA
